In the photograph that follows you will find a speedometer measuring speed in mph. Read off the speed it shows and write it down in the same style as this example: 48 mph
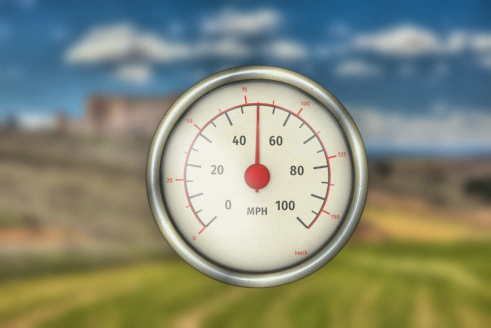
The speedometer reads 50 mph
